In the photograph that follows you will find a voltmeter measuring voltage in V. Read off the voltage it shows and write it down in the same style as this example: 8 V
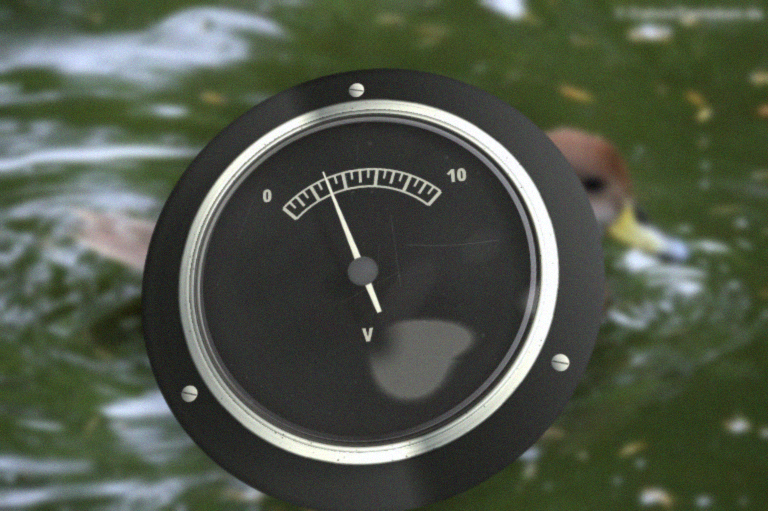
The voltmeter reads 3 V
